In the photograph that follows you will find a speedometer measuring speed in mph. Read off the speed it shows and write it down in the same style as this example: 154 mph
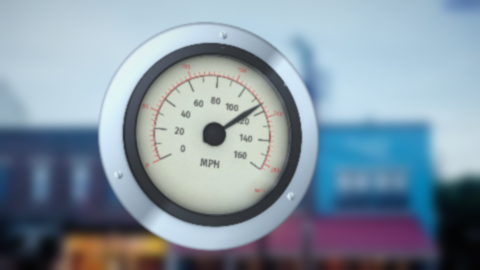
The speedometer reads 115 mph
